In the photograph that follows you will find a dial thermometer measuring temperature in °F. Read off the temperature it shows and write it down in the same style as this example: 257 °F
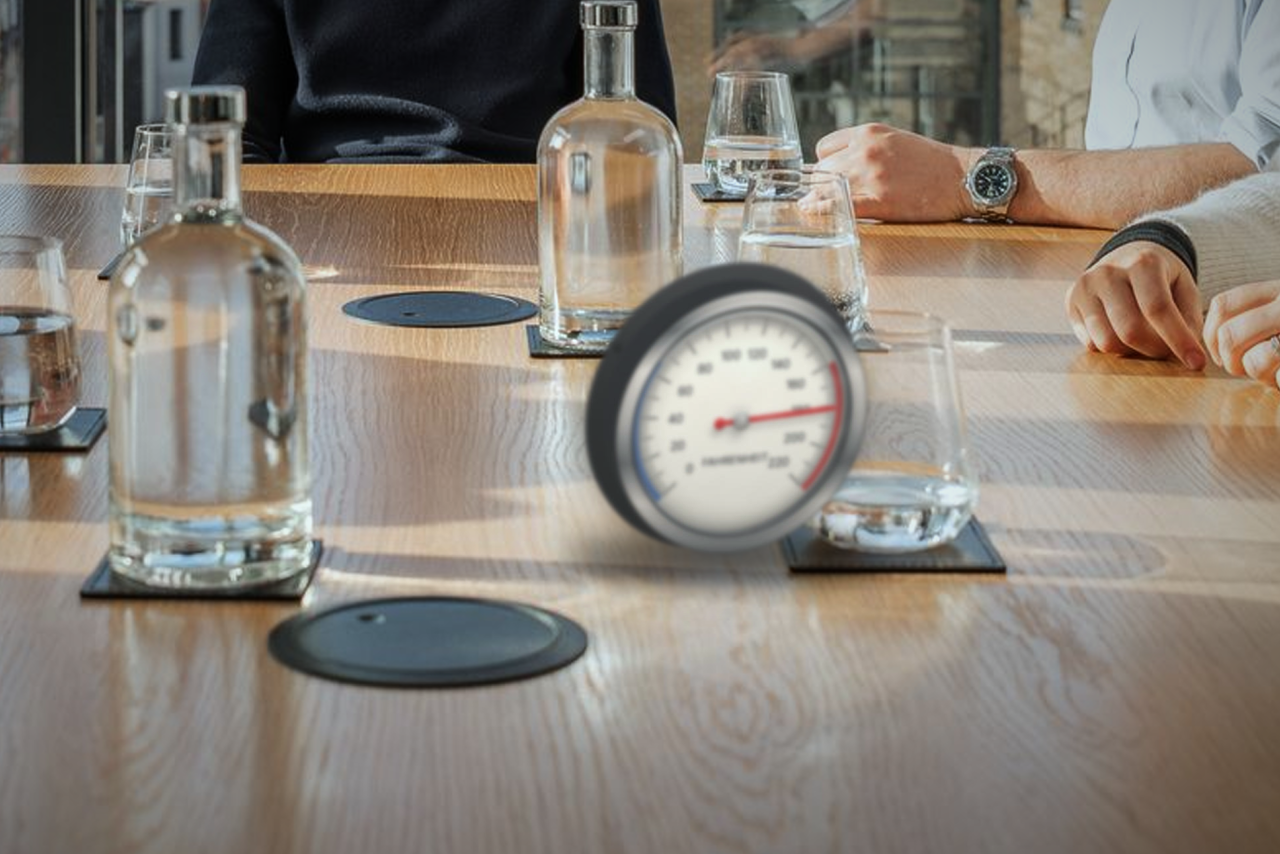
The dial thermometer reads 180 °F
